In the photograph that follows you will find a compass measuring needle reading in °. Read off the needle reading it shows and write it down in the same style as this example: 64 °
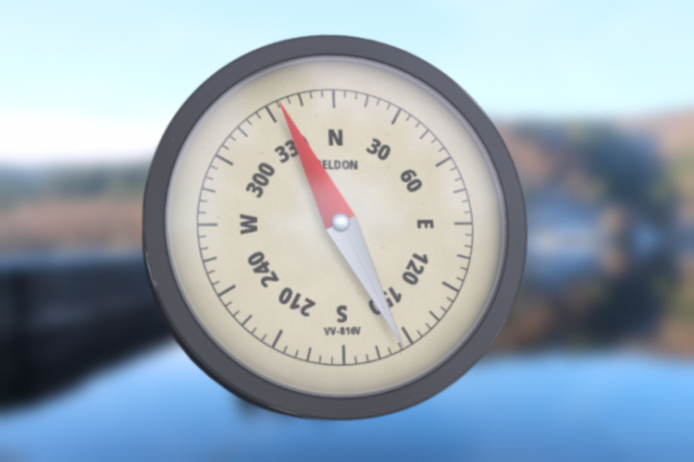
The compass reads 335 °
